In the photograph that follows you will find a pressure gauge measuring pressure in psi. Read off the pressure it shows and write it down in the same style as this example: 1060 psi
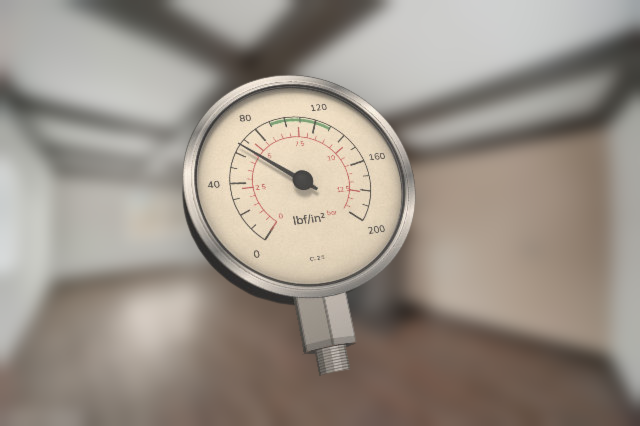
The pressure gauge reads 65 psi
